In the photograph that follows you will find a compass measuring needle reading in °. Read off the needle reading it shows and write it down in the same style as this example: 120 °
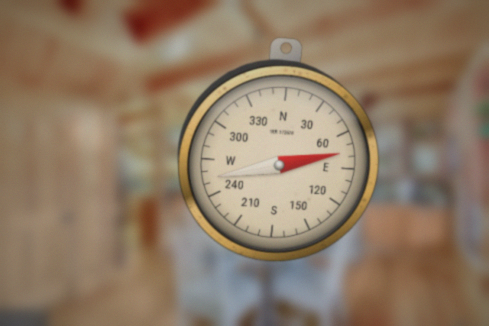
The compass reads 75 °
